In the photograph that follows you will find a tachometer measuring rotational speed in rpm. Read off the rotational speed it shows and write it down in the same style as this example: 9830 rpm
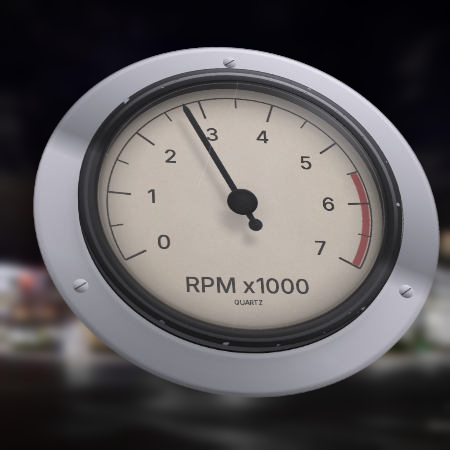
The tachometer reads 2750 rpm
